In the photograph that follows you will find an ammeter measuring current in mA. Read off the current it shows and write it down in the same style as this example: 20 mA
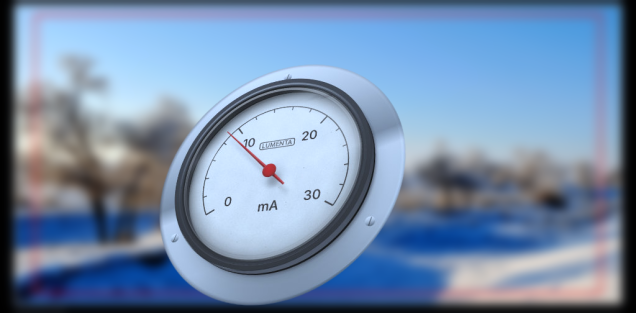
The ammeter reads 9 mA
